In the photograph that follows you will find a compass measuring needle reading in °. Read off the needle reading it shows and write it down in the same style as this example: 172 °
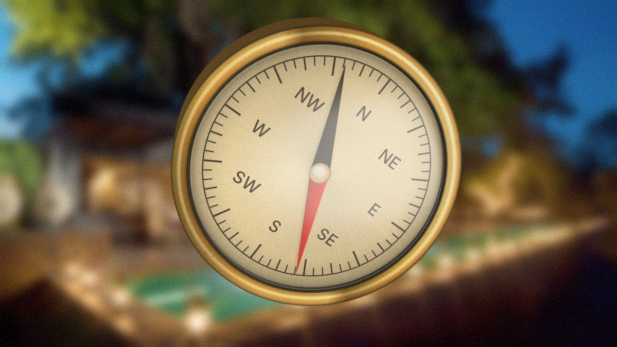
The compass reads 155 °
